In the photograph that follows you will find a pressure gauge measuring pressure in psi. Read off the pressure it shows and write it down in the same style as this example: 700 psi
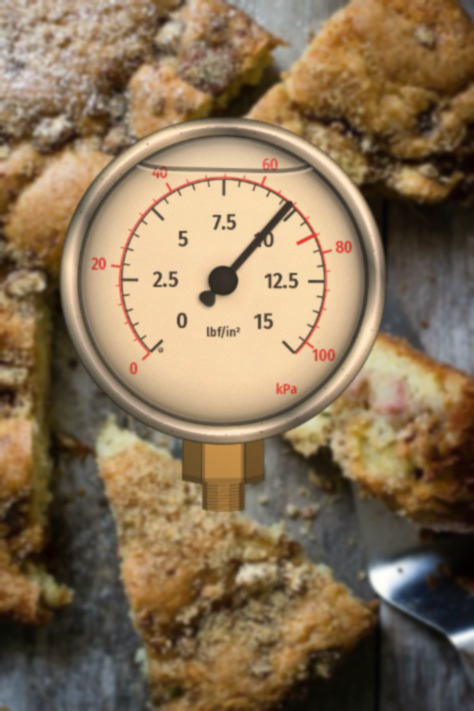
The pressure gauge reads 9.75 psi
